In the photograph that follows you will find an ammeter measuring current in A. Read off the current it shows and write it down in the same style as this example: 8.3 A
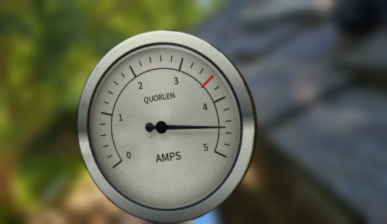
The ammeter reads 4.5 A
